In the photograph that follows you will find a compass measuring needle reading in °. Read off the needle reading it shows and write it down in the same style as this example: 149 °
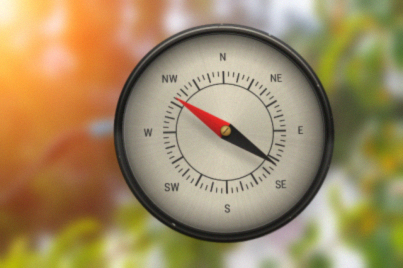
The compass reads 305 °
